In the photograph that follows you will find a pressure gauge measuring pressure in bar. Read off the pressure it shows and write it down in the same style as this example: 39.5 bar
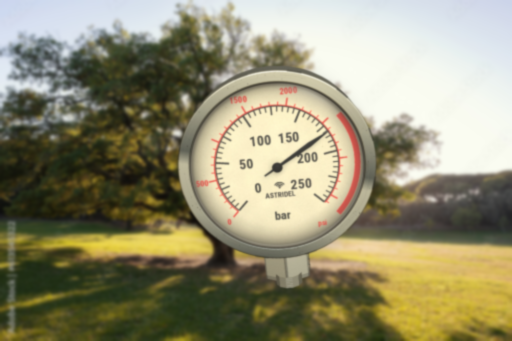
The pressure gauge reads 180 bar
